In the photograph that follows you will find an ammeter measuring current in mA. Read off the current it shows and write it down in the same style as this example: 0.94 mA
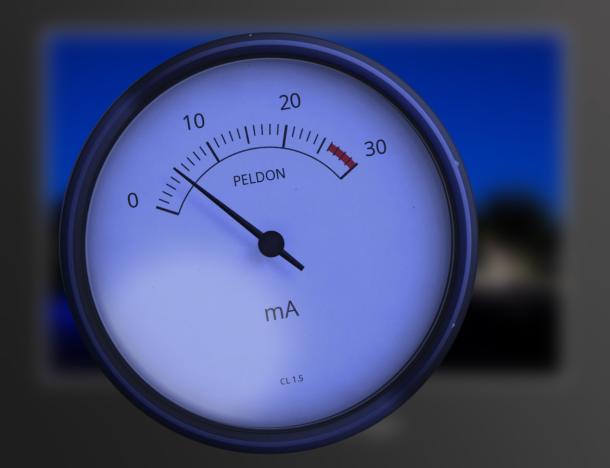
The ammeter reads 5 mA
